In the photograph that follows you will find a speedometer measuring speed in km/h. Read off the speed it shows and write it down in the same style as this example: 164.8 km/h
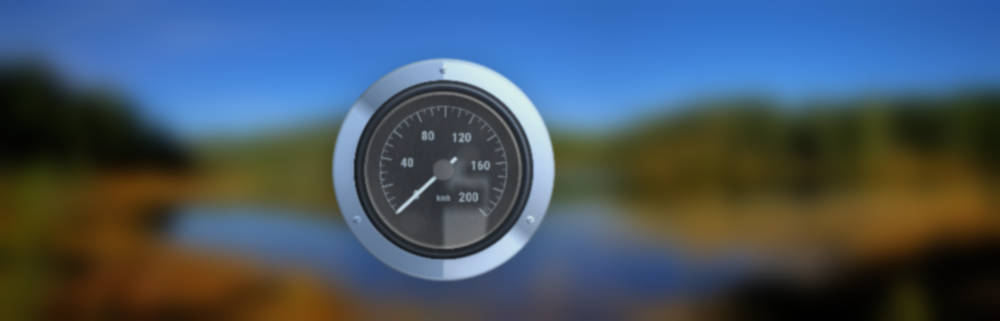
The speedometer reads 0 km/h
